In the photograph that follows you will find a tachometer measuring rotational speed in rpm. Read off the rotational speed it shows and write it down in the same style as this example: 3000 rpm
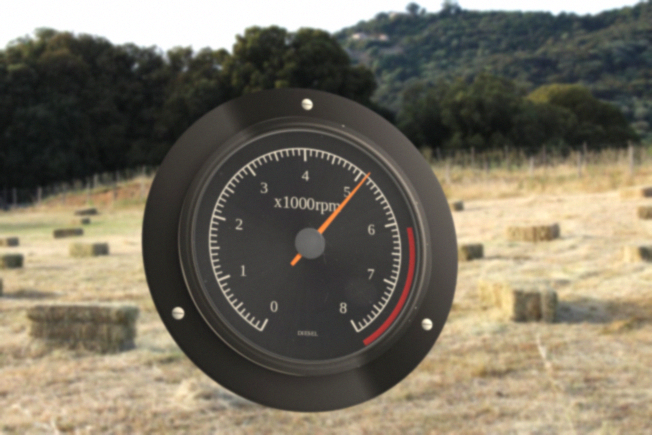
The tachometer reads 5100 rpm
